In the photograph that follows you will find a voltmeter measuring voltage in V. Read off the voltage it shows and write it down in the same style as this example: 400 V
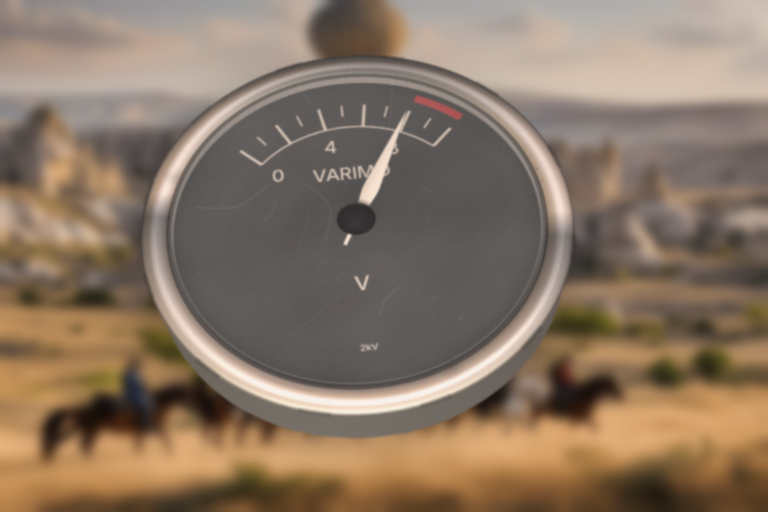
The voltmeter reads 8 V
